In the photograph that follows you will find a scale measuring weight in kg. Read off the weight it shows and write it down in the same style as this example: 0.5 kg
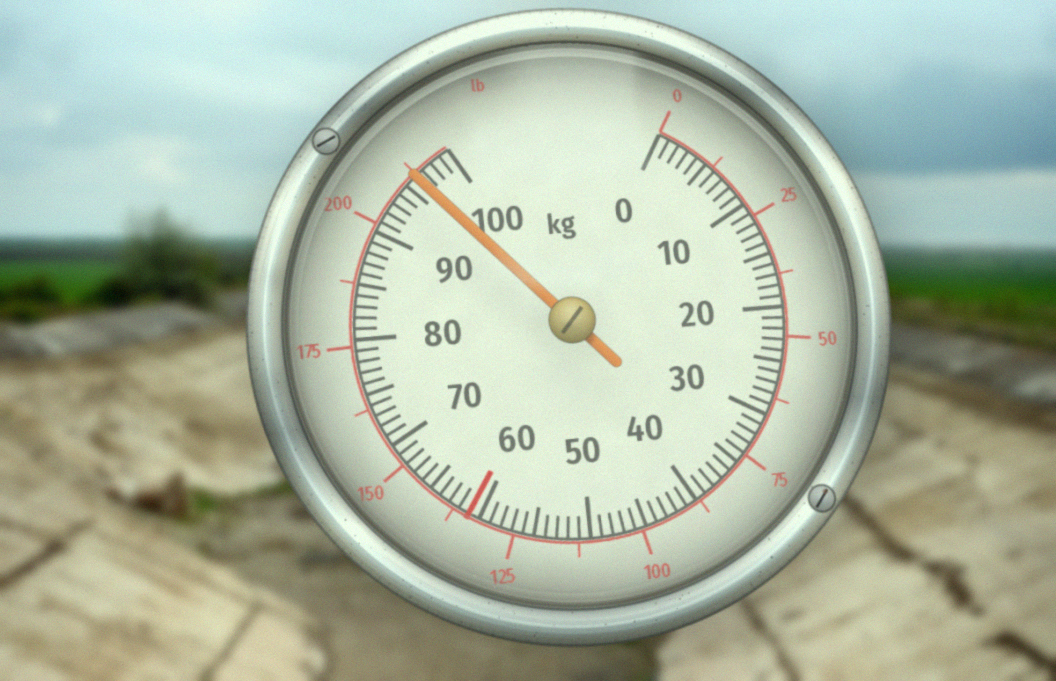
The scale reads 96 kg
